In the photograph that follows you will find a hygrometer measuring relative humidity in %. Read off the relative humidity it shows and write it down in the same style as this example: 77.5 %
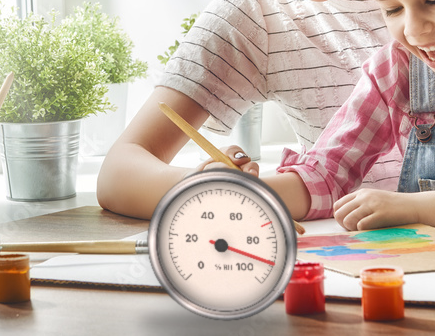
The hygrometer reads 90 %
